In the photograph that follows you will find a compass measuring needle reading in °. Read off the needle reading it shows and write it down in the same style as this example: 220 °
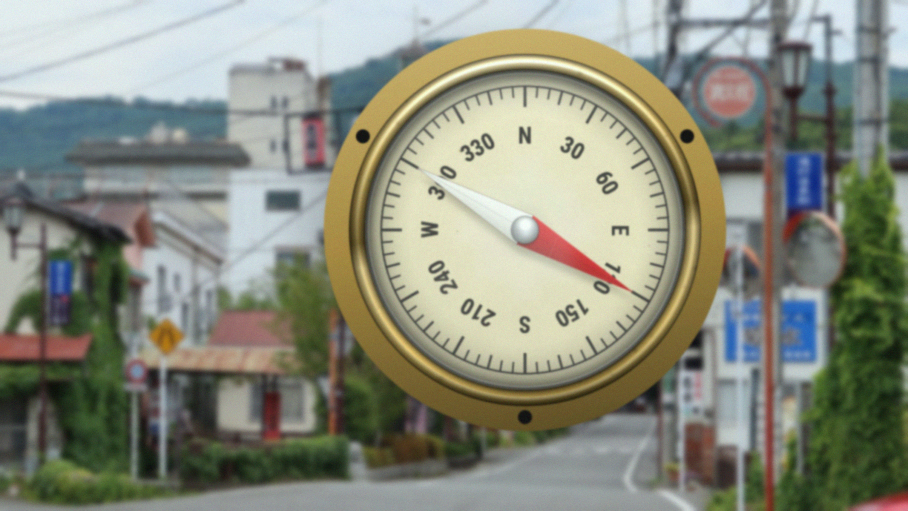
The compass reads 120 °
